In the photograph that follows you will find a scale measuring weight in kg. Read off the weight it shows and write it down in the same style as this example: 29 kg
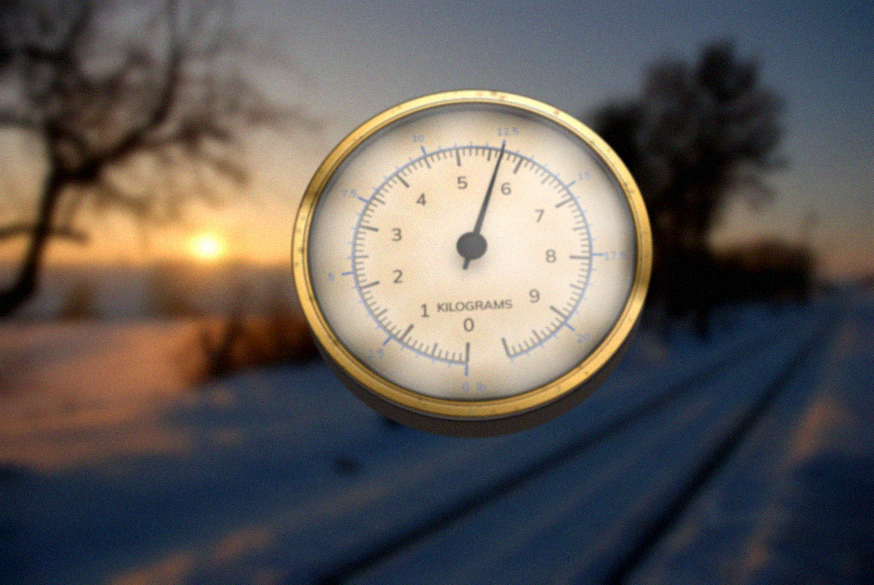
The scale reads 5.7 kg
